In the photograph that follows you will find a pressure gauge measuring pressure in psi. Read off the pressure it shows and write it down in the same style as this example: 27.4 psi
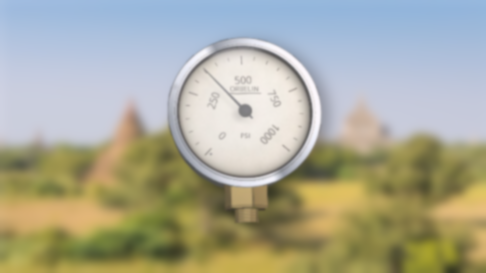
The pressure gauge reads 350 psi
